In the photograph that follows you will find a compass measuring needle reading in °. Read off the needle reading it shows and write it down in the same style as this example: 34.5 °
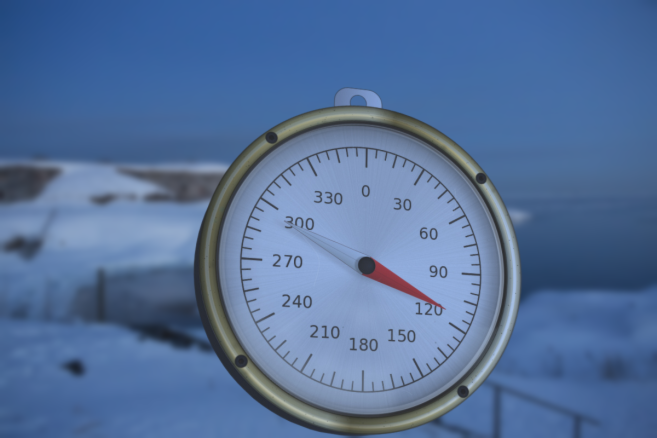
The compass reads 115 °
